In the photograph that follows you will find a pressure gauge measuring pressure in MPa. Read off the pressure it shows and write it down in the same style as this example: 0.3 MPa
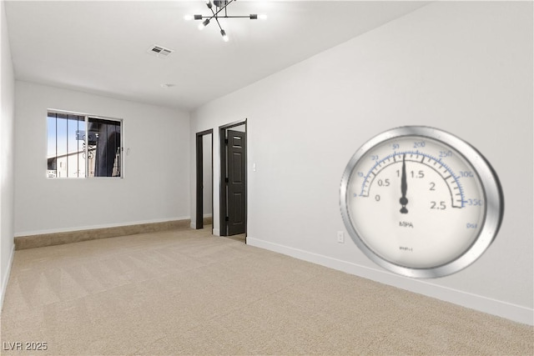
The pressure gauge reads 1.2 MPa
